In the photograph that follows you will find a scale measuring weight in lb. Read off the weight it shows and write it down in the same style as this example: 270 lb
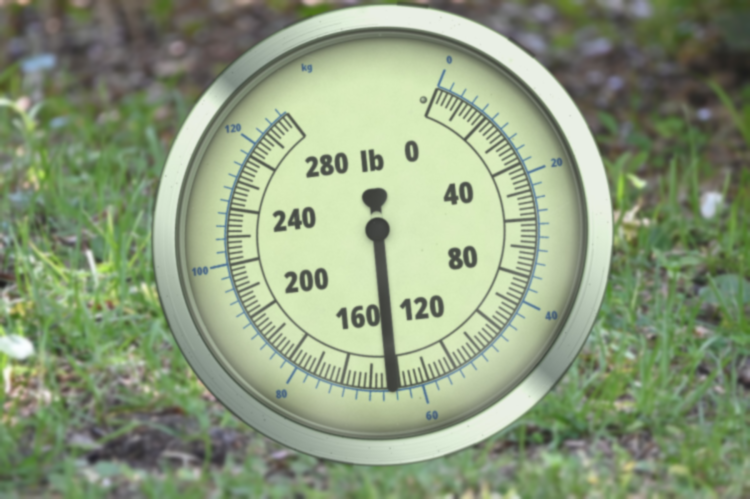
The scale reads 142 lb
